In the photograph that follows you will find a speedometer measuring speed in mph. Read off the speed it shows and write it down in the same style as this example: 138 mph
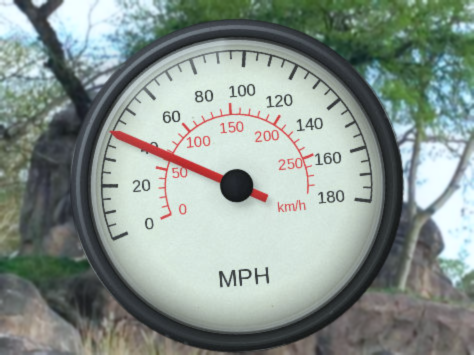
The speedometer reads 40 mph
